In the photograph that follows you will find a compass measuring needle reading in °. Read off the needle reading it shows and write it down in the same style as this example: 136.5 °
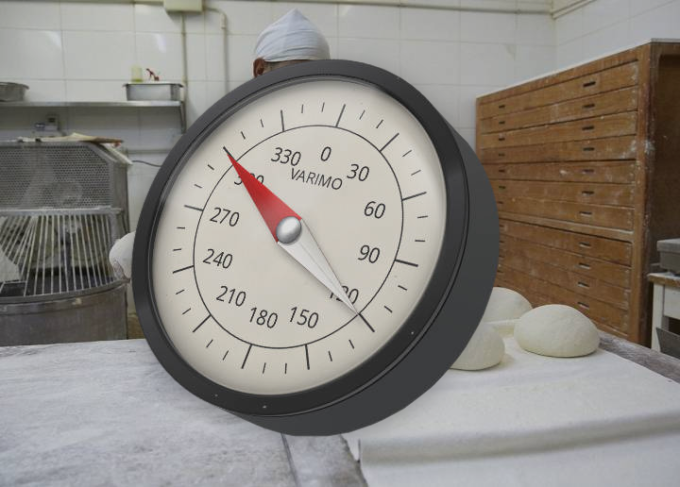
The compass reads 300 °
